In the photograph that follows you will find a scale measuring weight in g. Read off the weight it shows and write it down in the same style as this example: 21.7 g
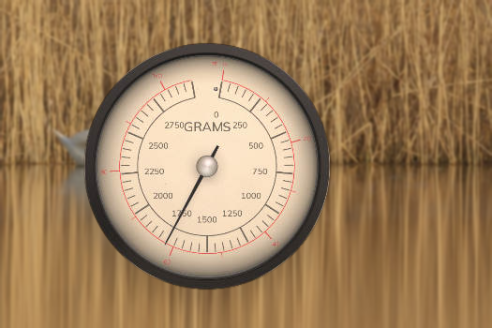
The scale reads 1750 g
